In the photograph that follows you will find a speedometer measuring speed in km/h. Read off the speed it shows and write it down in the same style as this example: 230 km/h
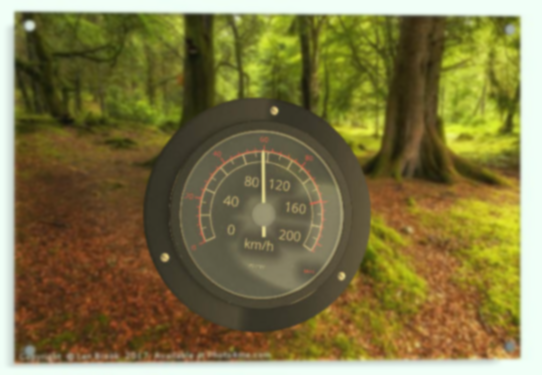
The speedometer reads 95 km/h
